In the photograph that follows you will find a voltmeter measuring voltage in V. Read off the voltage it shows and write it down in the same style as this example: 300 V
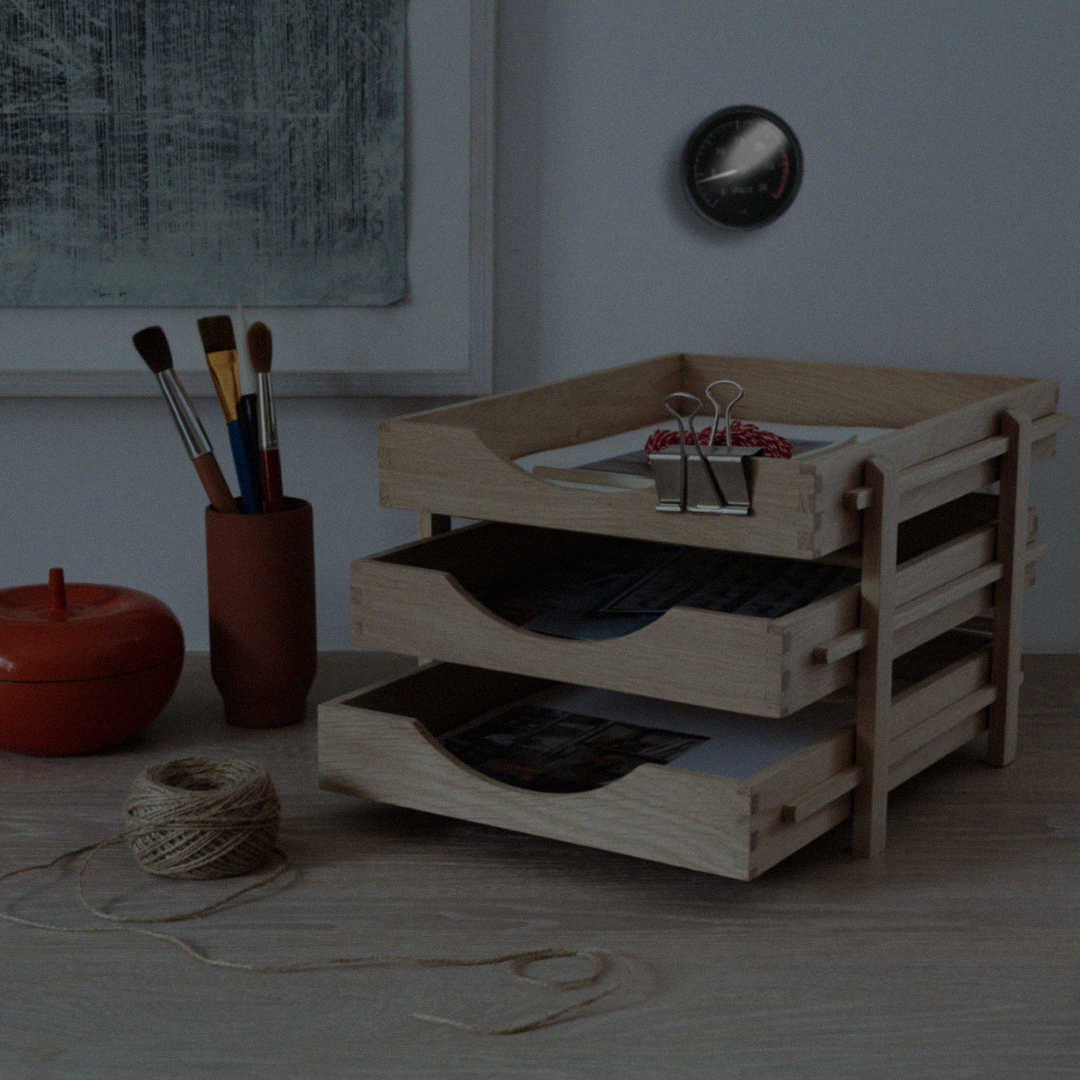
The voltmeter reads 4 V
